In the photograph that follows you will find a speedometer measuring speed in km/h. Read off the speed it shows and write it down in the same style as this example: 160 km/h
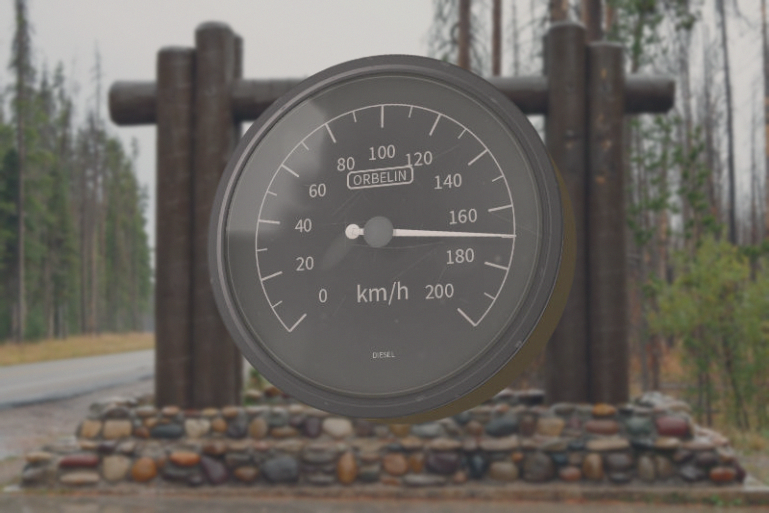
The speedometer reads 170 km/h
